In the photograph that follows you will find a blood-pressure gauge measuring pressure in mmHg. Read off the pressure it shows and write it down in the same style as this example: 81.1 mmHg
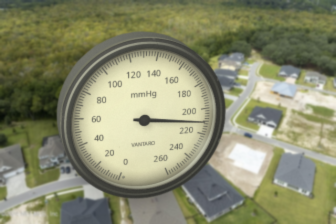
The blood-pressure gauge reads 210 mmHg
